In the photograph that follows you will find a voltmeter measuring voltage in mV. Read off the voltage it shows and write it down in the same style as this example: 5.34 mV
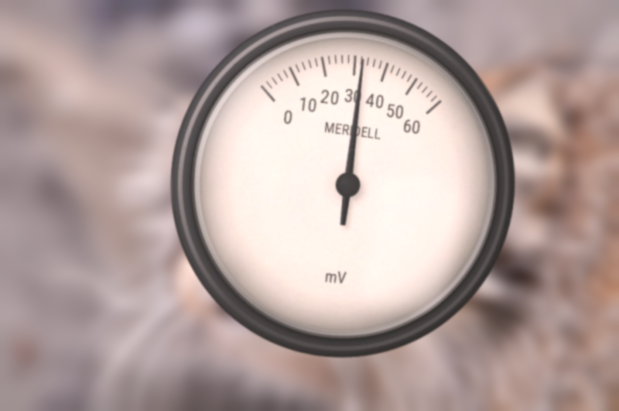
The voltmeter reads 32 mV
